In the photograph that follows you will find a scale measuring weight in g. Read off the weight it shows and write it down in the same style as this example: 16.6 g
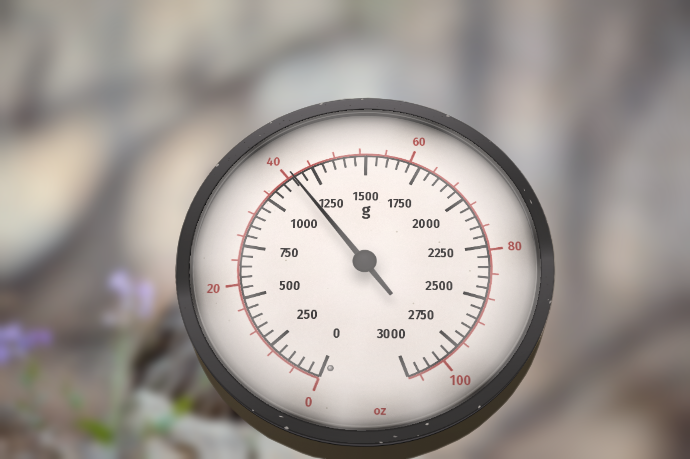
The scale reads 1150 g
